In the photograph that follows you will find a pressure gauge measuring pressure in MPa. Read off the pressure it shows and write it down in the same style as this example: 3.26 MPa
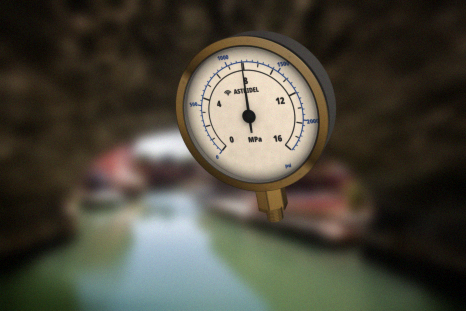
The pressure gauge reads 8 MPa
